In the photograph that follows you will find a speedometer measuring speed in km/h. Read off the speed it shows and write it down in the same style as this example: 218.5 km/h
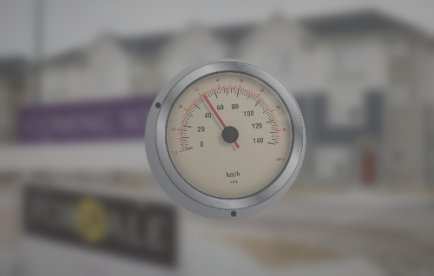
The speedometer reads 50 km/h
